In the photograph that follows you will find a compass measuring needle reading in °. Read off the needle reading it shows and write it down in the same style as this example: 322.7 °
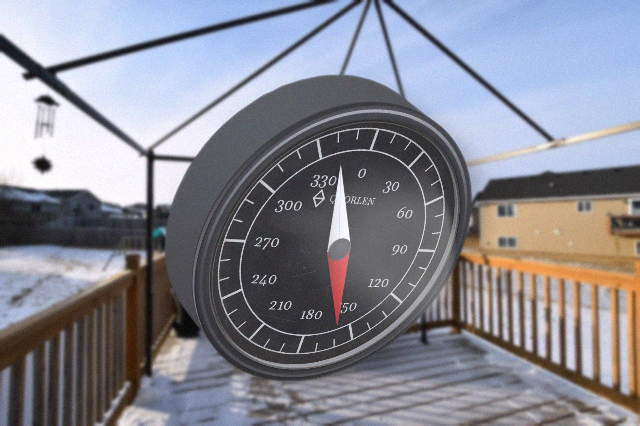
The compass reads 160 °
